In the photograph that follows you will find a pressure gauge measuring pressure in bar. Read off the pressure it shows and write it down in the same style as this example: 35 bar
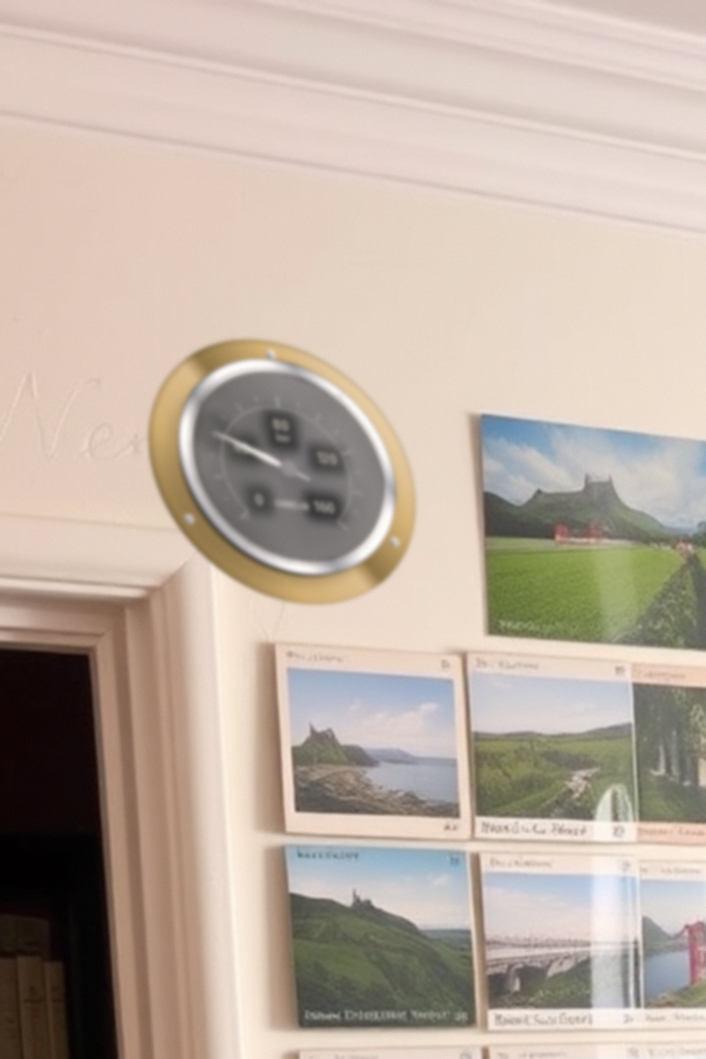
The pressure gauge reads 40 bar
